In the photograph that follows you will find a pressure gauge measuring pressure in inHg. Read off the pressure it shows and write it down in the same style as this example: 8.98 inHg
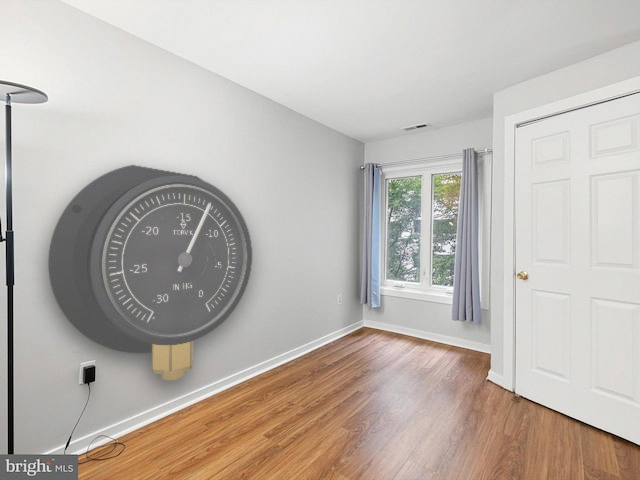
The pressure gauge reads -12.5 inHg
